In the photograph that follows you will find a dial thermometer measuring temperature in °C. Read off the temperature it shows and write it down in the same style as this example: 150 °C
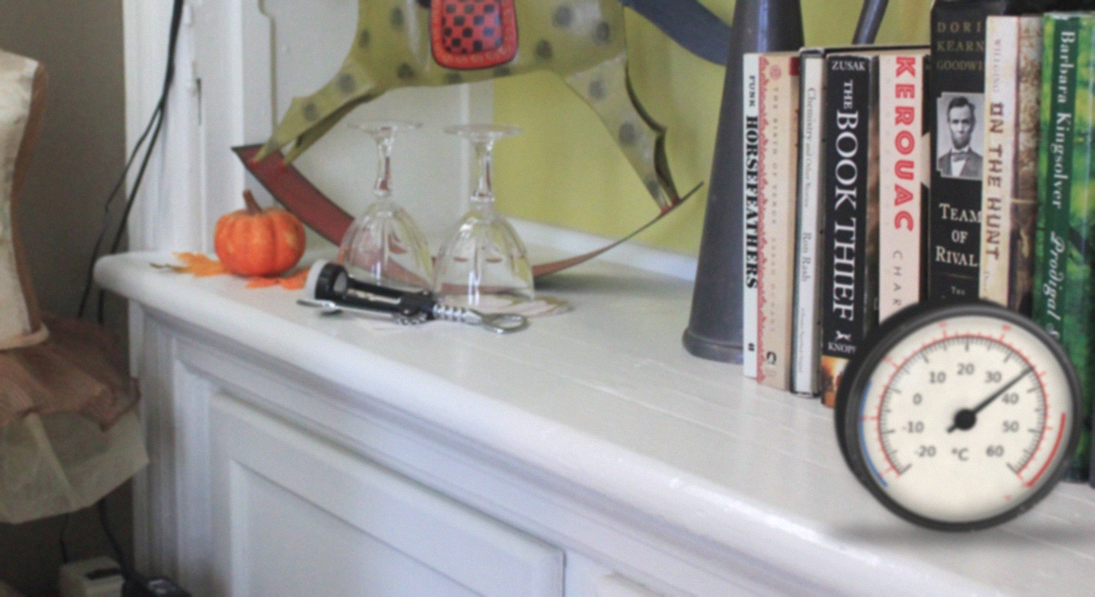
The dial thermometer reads 35 °C
